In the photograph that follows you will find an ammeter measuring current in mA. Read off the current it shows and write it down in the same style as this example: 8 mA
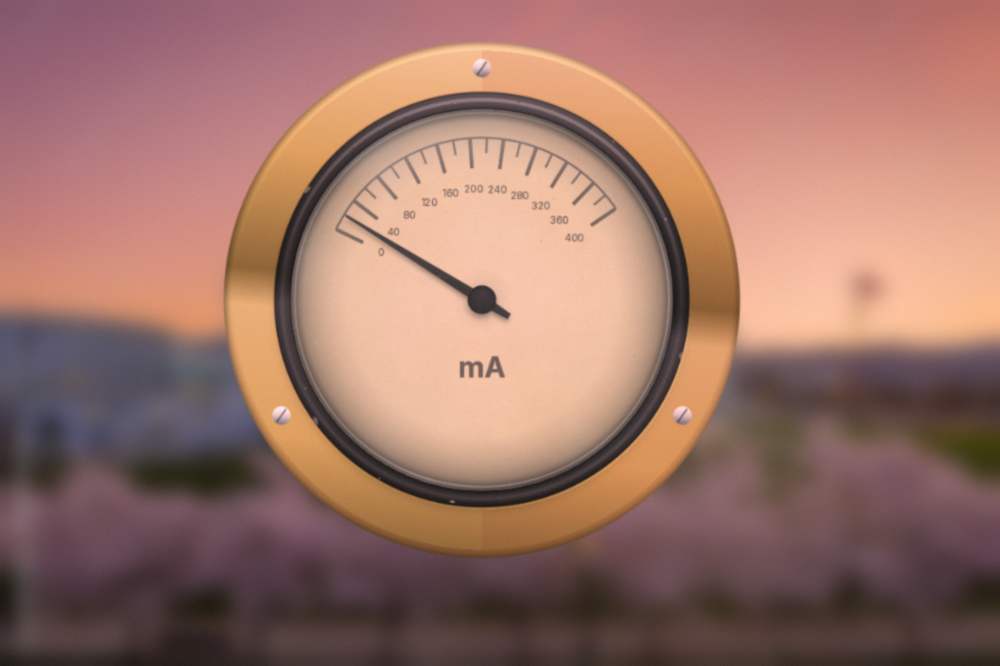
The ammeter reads 20 mA
